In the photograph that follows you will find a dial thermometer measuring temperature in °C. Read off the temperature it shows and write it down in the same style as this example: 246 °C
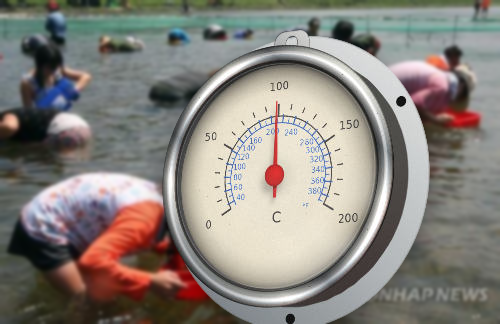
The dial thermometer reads 100 °C
